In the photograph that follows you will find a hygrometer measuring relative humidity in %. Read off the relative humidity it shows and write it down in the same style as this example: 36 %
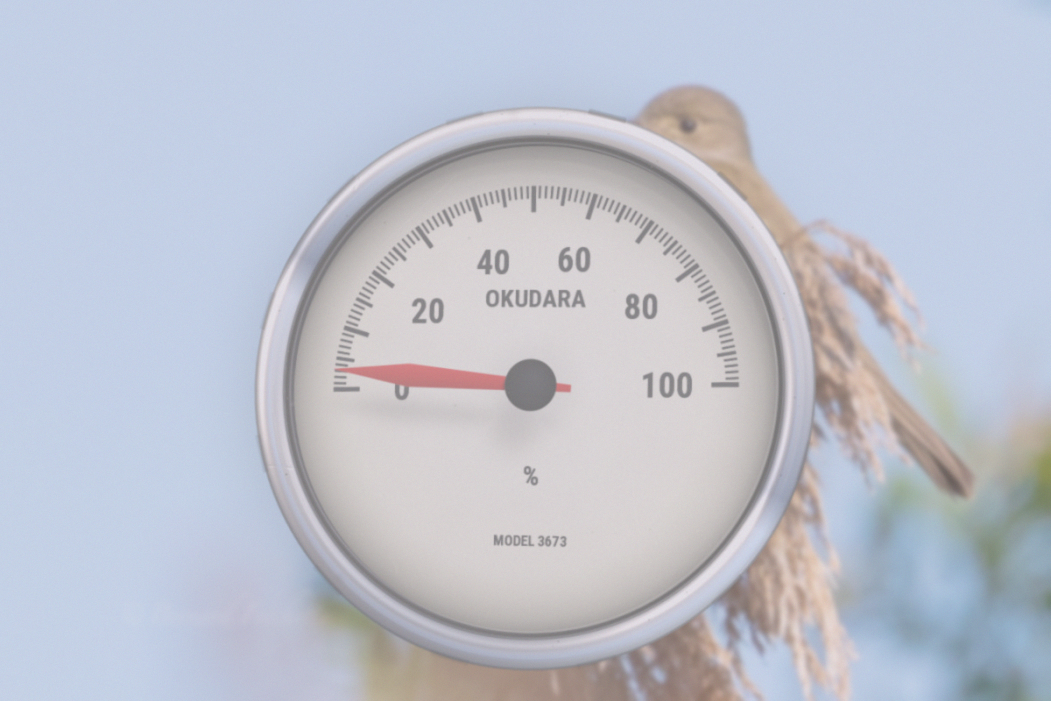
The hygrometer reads 3 %
